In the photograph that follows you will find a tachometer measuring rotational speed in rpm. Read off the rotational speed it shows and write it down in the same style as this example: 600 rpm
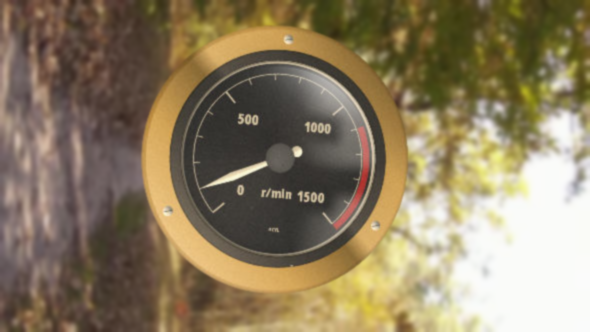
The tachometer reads 100 rpm
